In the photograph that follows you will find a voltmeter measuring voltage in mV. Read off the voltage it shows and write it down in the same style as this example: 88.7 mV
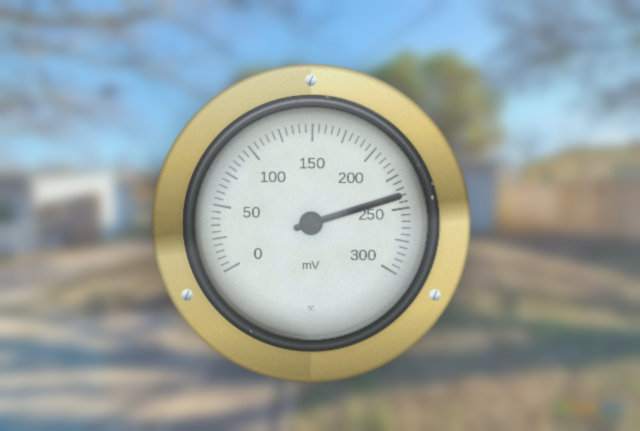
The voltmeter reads 240 mV
